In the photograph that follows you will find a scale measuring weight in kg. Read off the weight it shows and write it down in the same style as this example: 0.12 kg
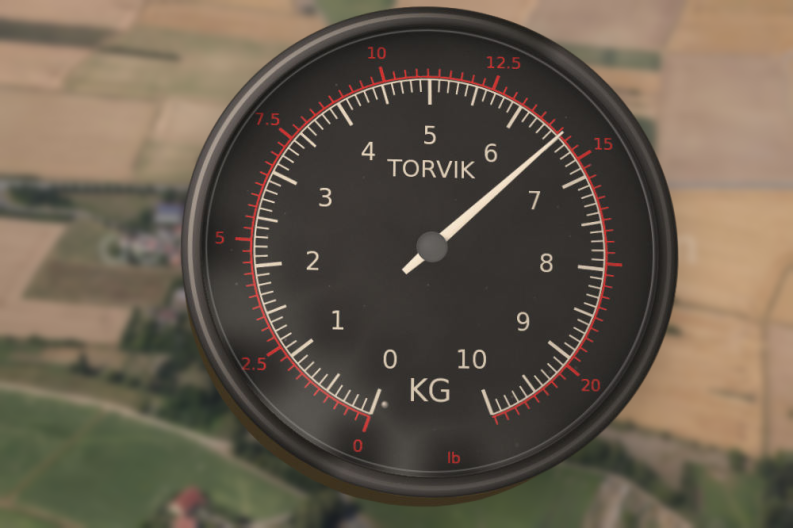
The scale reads 6.5 kg
